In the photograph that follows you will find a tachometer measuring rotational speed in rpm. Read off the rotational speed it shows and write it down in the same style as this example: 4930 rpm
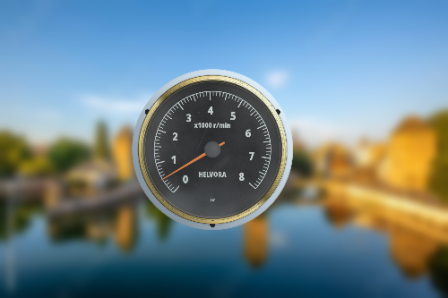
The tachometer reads 500 rpm
